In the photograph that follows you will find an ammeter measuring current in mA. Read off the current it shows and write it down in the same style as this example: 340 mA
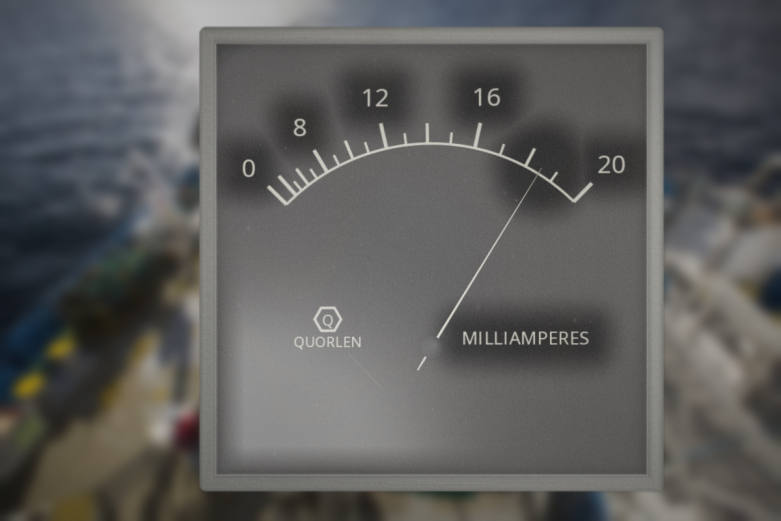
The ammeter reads 18.5 mA
